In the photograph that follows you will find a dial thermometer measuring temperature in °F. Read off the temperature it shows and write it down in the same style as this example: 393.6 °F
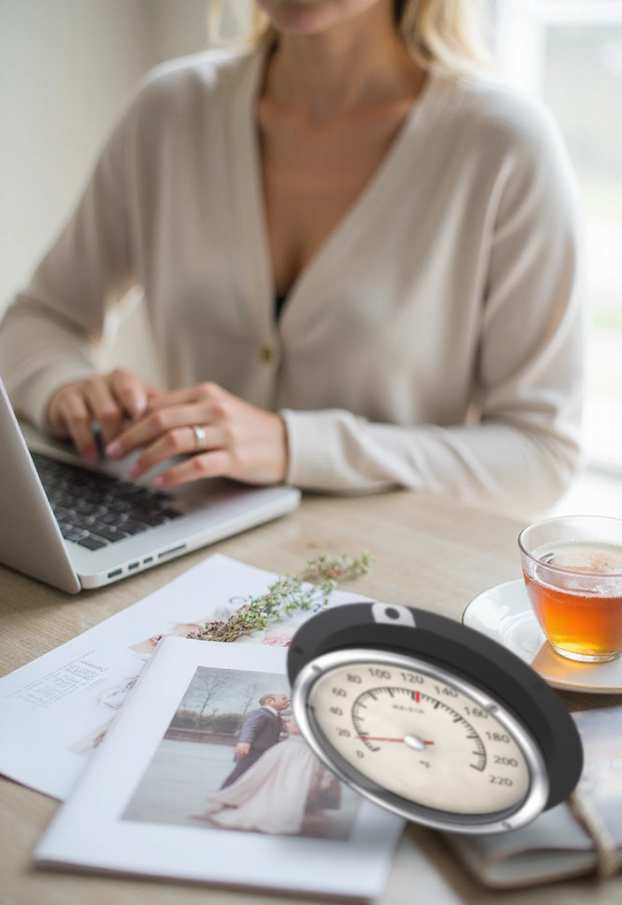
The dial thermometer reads 20 °F
